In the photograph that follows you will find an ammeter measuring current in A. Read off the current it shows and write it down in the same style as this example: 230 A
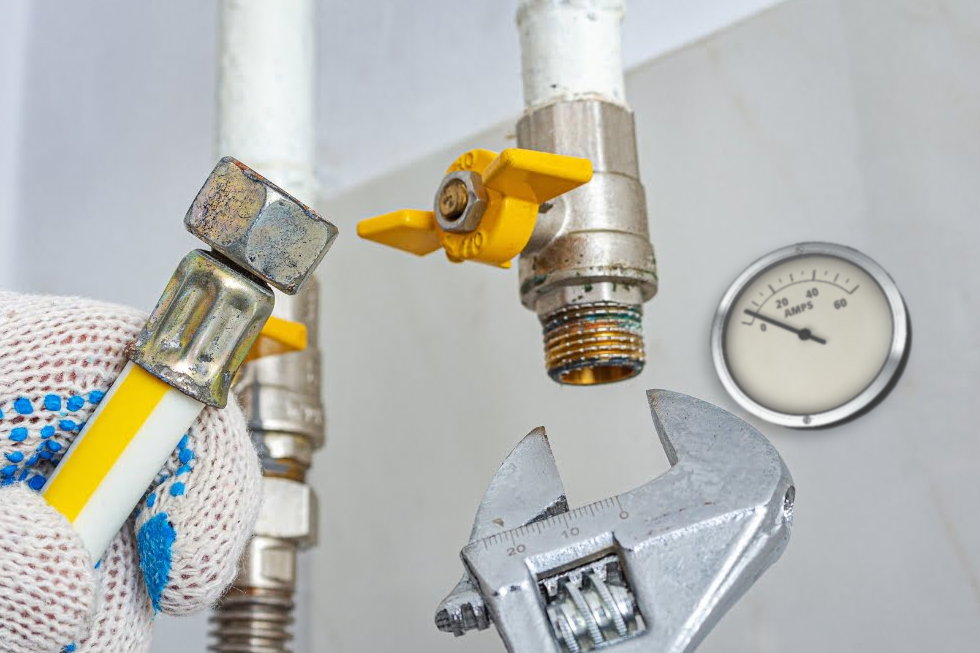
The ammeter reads 5 A
